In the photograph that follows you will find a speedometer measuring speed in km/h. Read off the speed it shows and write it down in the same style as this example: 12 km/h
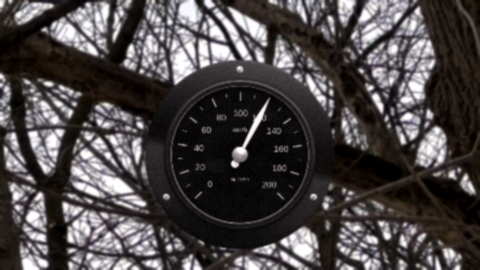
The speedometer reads 120 km/h
